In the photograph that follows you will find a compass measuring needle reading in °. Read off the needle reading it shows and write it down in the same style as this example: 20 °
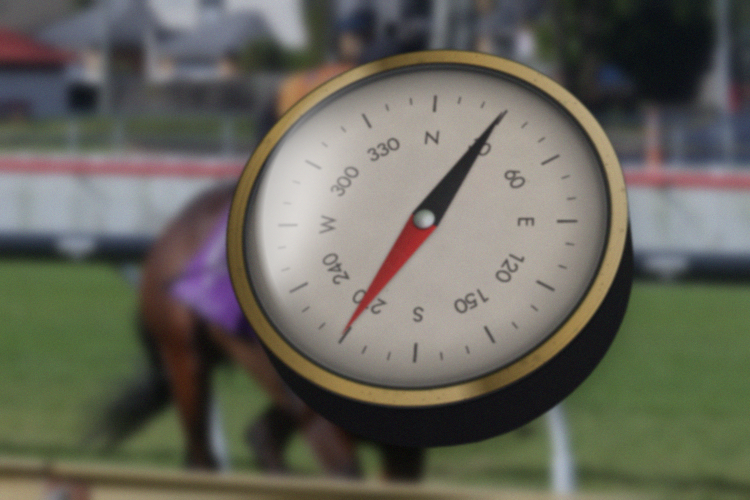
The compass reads 210 °
